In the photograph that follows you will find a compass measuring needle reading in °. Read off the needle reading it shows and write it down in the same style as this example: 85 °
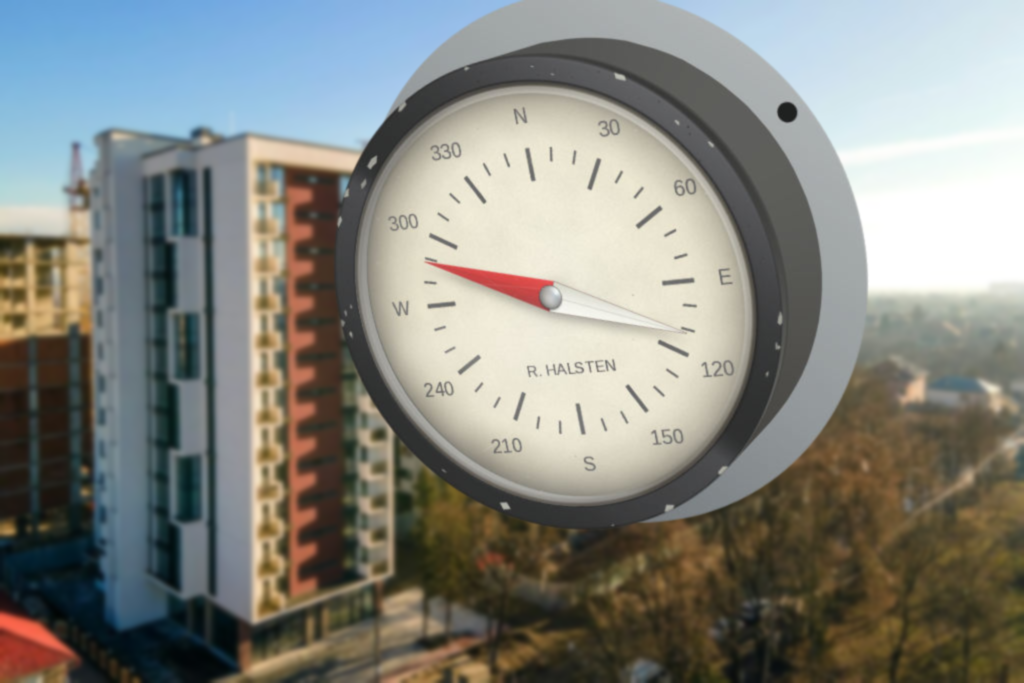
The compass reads 290 °
